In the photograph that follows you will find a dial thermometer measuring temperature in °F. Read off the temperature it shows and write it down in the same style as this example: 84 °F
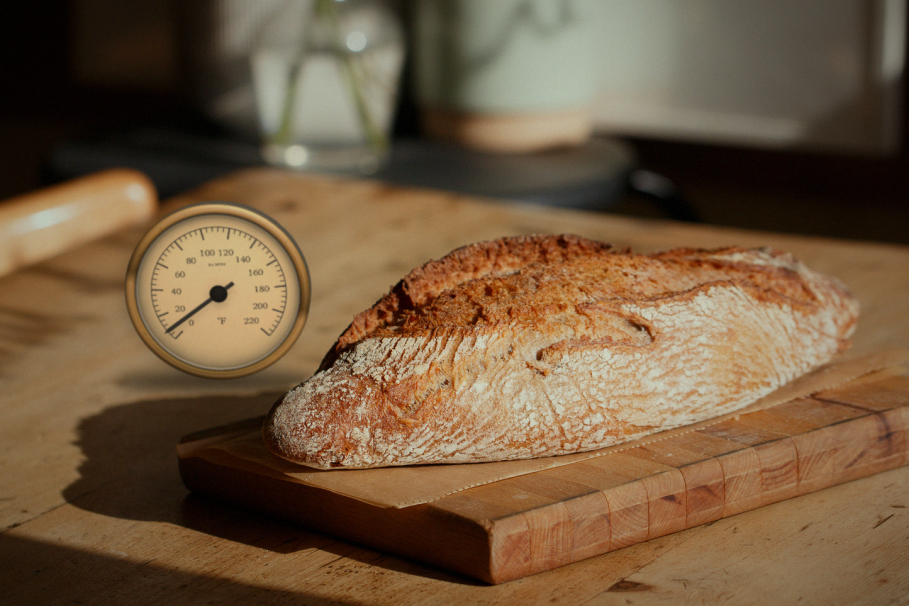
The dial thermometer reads 8 °F
